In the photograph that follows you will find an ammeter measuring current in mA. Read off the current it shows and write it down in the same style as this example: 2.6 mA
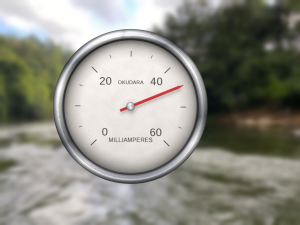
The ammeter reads 45 mA
